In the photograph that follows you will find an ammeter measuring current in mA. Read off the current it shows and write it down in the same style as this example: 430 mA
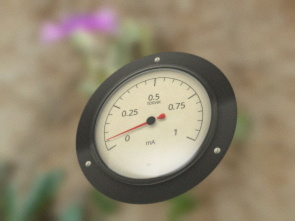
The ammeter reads 0.05 mA
